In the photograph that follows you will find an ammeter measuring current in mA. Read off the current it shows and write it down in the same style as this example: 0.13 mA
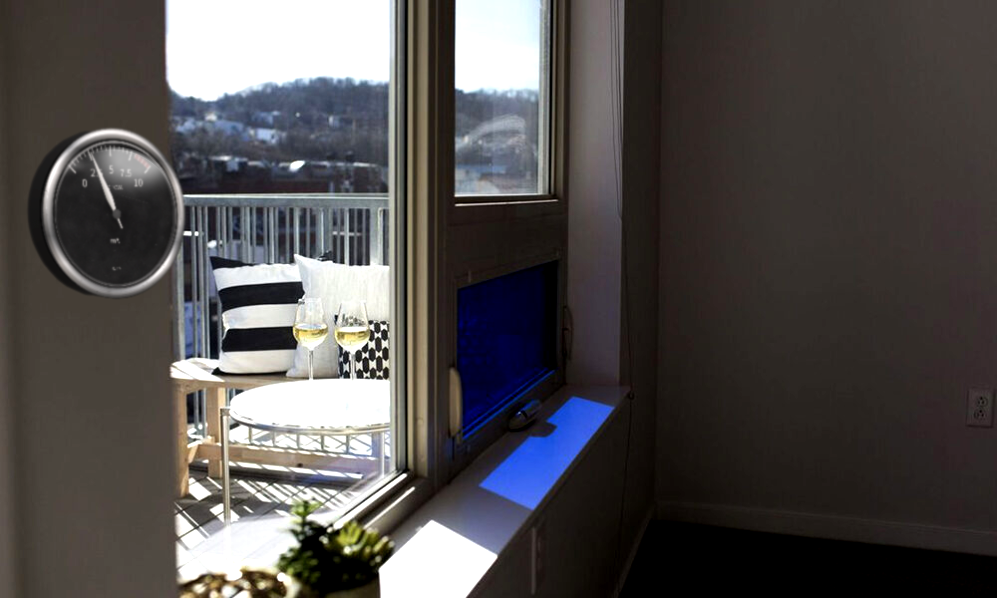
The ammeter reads 2.5 mA
